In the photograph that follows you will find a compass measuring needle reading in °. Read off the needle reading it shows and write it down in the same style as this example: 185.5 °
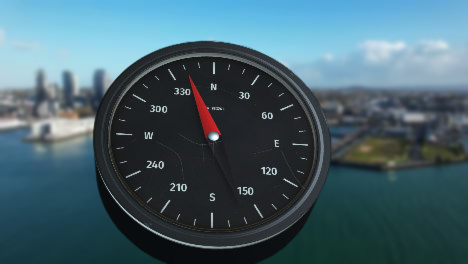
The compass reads 340 °
